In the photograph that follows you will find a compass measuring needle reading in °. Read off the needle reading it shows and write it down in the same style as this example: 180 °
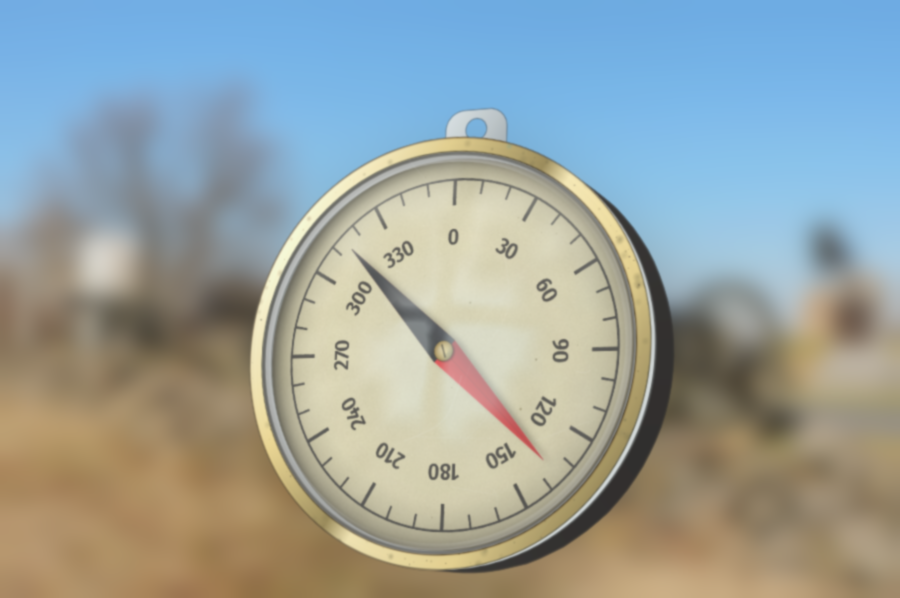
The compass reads 135 °
